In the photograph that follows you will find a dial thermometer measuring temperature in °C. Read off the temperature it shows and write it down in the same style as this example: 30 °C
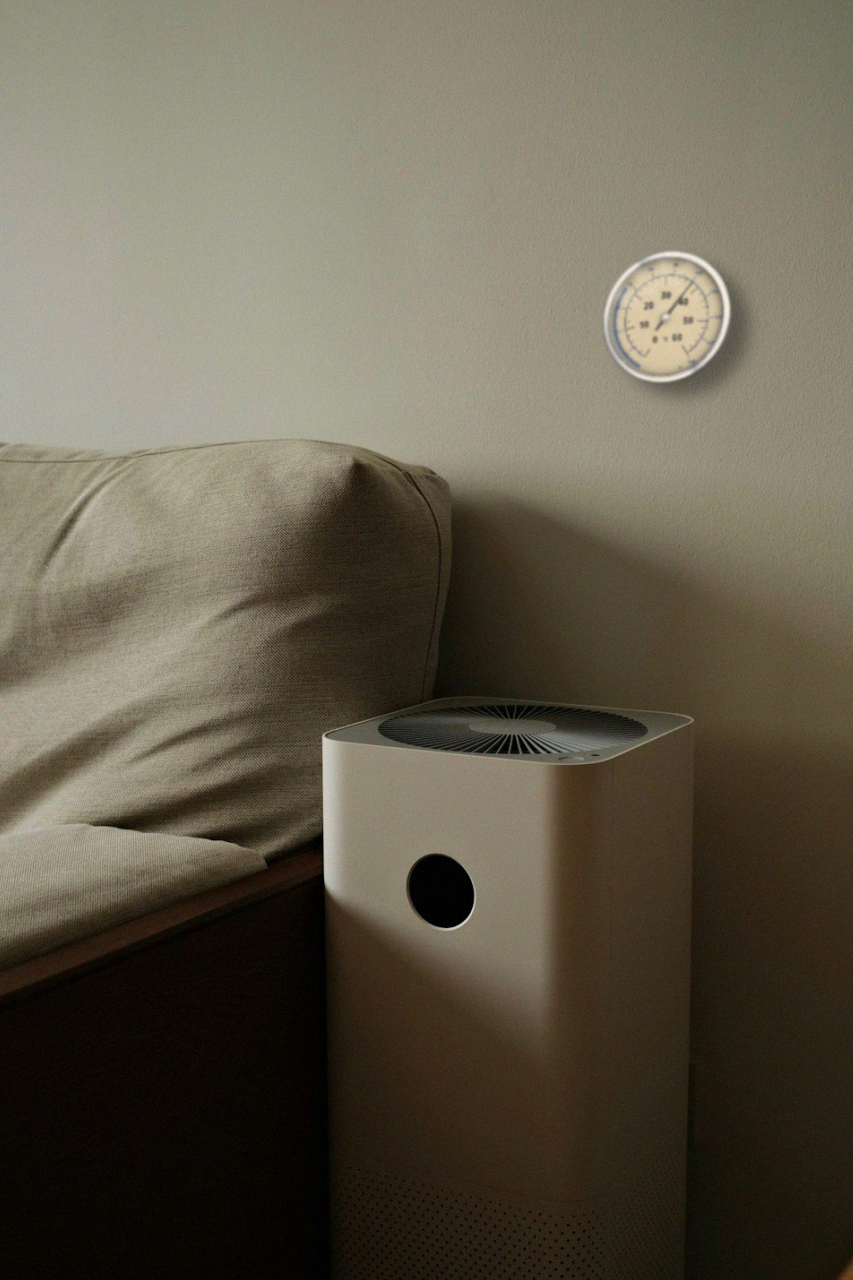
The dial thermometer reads 38 °C
